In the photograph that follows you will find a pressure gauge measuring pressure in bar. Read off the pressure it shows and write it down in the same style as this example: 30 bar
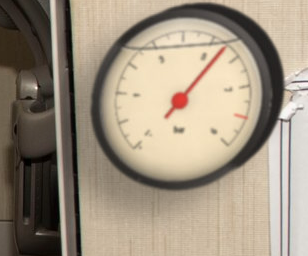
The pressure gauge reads 5.5 bar
